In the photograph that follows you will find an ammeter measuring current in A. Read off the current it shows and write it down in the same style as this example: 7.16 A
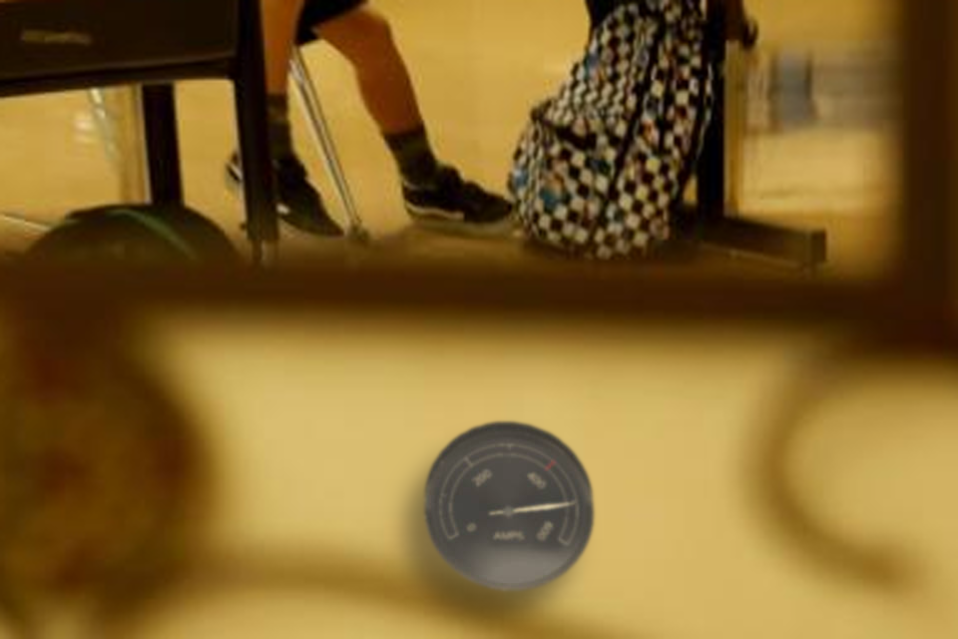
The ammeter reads 500 A
